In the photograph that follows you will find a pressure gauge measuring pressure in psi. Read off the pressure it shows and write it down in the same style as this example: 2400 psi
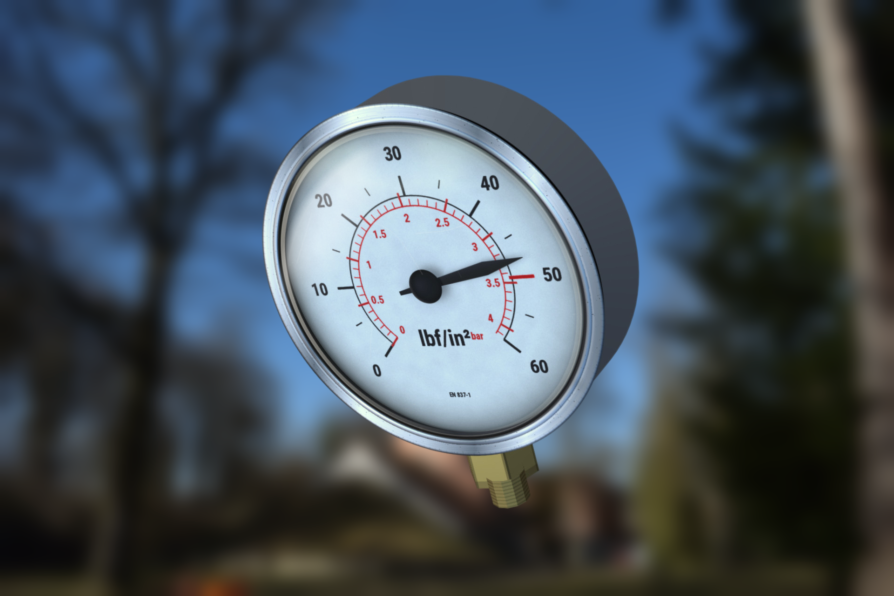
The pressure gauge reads 47.5 psi
